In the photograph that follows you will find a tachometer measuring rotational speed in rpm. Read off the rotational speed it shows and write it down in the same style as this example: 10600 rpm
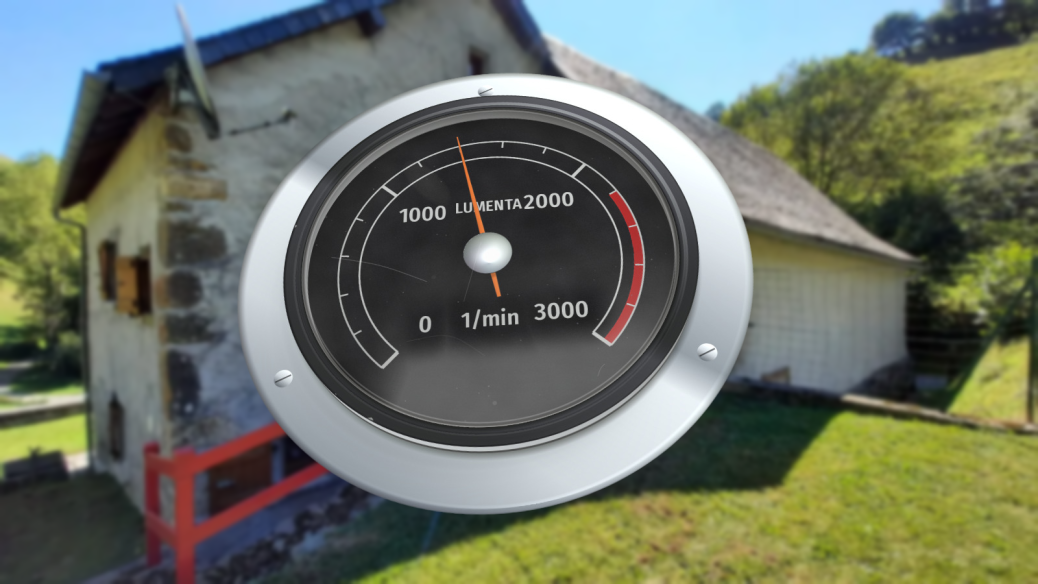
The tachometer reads 1400 rpm
